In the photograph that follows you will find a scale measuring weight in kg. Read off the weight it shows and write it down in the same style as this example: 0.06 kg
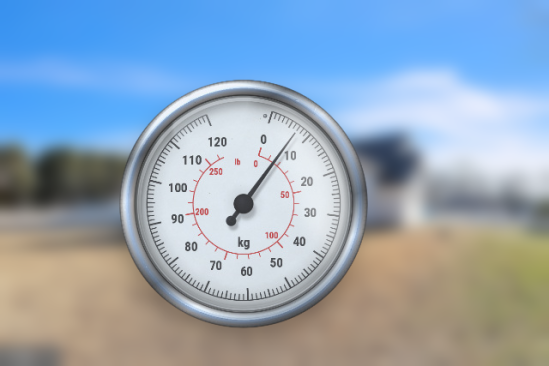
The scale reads 7 kg
